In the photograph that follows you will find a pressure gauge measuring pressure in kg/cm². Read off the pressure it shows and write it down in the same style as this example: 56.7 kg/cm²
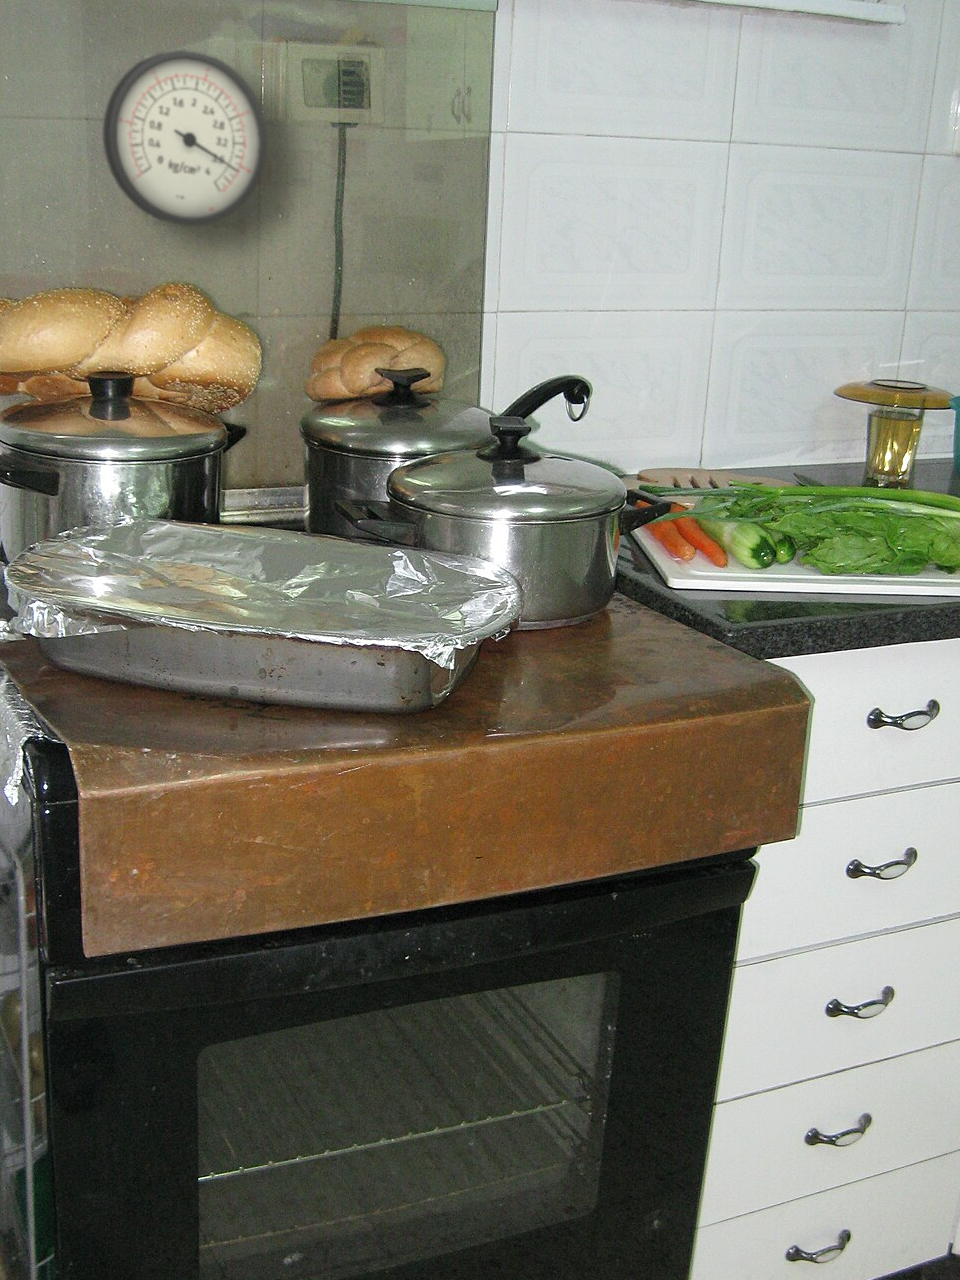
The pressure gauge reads 3.6 kg/cm²
